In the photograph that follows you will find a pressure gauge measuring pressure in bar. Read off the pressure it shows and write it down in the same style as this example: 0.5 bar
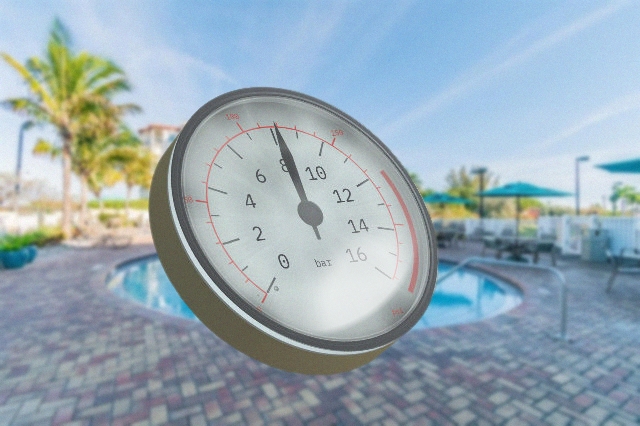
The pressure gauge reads 8 bar
